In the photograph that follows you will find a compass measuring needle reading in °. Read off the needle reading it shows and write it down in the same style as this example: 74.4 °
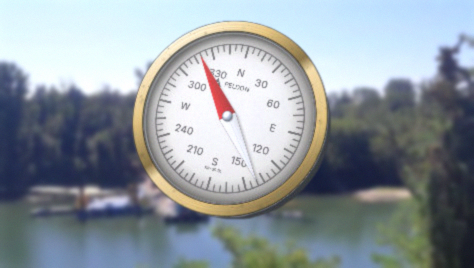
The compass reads 320 °
